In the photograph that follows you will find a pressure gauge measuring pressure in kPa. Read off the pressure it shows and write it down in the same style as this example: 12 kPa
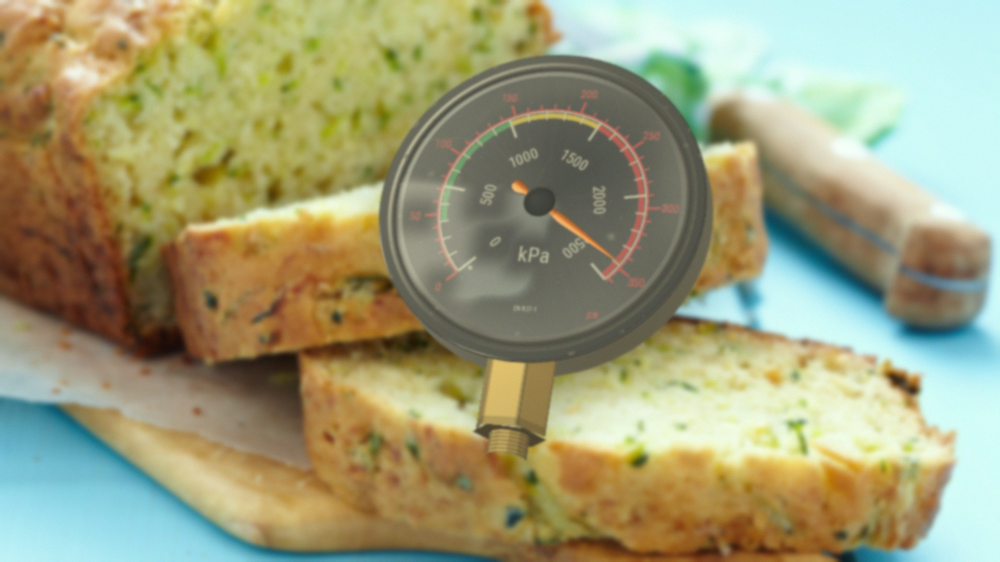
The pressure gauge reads 2400 kPa
